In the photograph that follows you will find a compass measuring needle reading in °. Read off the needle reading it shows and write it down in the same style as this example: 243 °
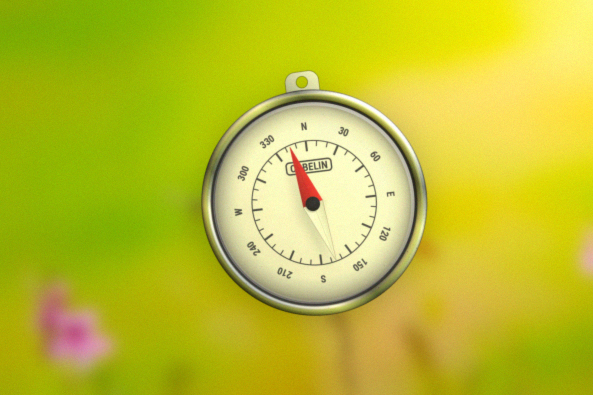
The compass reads 345 °
